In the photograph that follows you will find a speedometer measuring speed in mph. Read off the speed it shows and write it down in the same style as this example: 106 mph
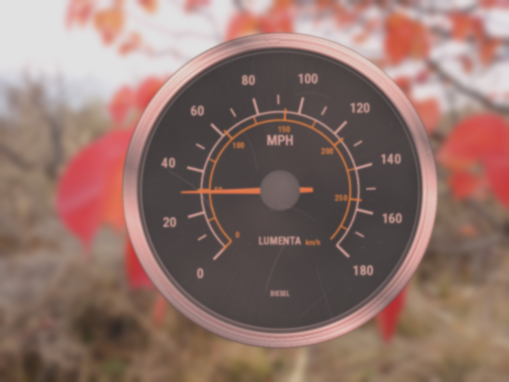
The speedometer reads 30 mph
